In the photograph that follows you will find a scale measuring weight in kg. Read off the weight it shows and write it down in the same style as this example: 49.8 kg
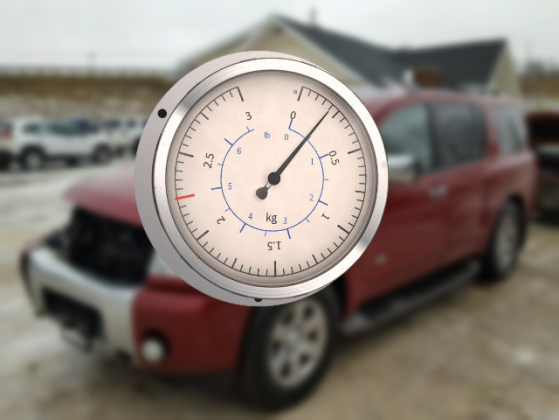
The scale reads 0.2 kg
